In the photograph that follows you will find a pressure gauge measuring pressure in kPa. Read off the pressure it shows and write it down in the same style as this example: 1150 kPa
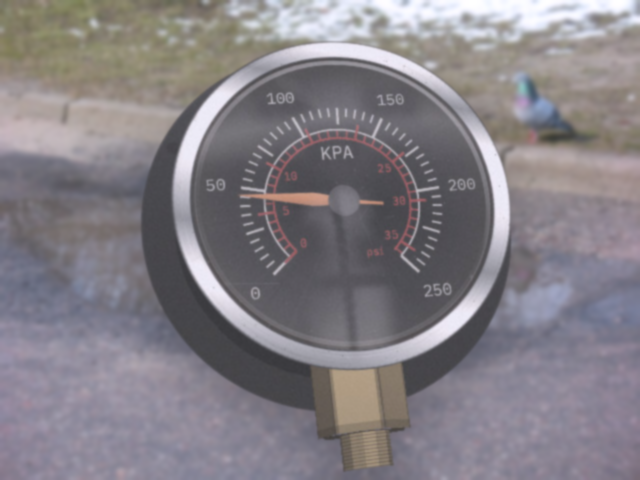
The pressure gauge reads 45 kPa
